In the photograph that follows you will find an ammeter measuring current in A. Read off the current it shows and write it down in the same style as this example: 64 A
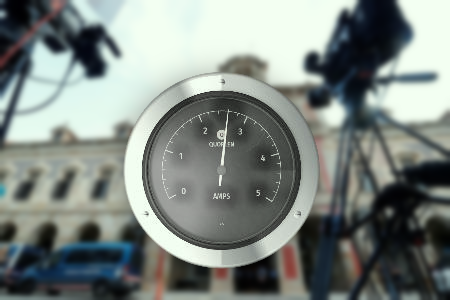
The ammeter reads 2.6 A
